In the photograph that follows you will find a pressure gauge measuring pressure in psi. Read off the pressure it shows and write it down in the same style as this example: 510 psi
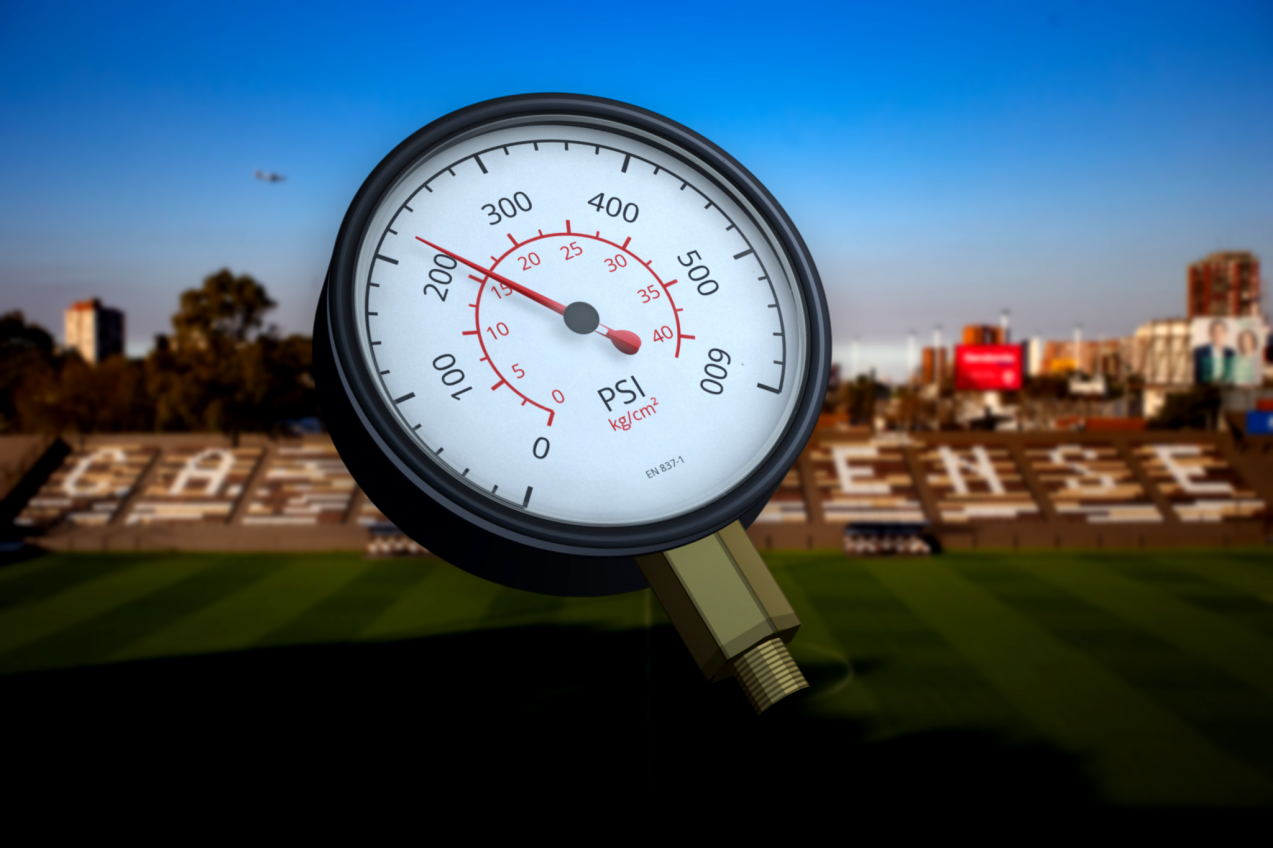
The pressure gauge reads 220 psi
